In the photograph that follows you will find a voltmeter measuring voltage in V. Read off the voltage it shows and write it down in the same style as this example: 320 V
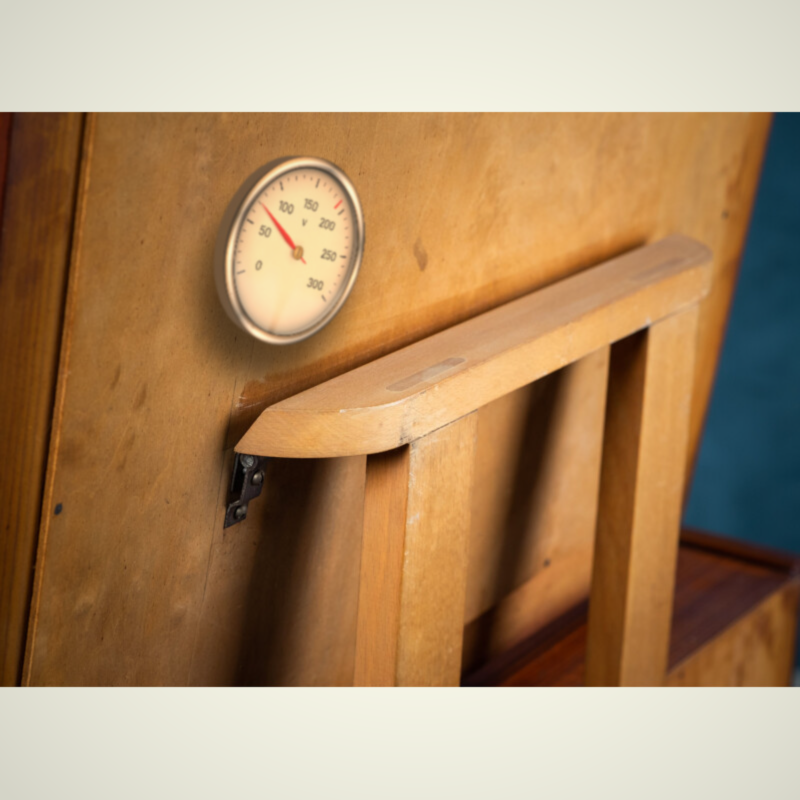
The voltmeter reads 70 V
